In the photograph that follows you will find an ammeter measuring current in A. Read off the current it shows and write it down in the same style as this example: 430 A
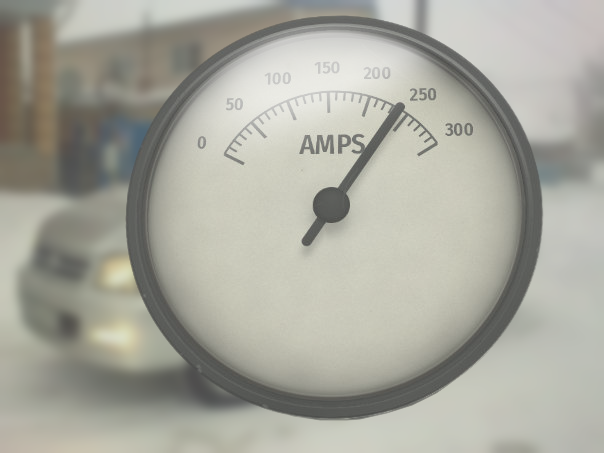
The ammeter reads 240 A
